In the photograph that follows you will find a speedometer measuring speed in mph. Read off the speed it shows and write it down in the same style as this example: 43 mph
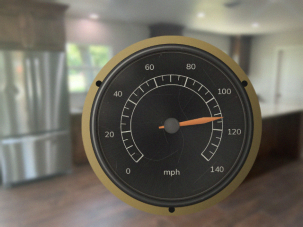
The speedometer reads 112.5 mph
